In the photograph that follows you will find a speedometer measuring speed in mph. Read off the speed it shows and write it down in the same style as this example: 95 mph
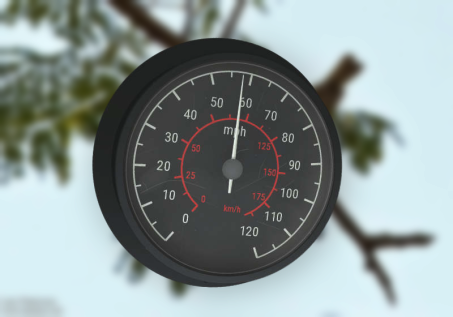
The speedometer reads 57.5 mph
